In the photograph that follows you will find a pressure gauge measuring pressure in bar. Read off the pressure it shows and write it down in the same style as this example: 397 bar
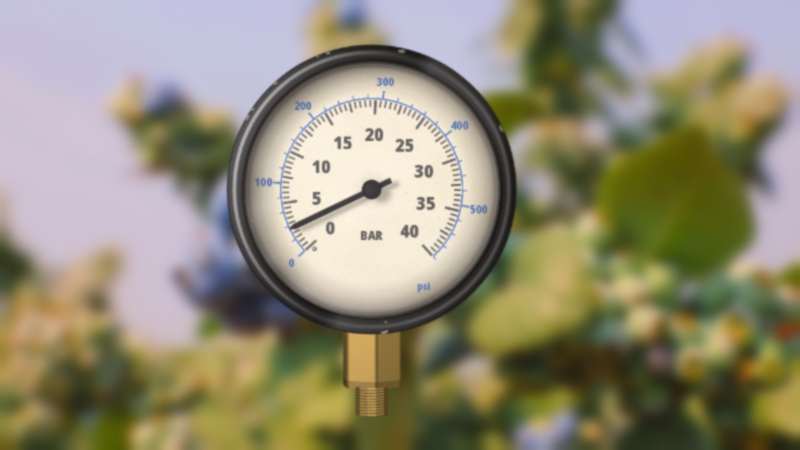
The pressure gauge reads 2.5 bar
